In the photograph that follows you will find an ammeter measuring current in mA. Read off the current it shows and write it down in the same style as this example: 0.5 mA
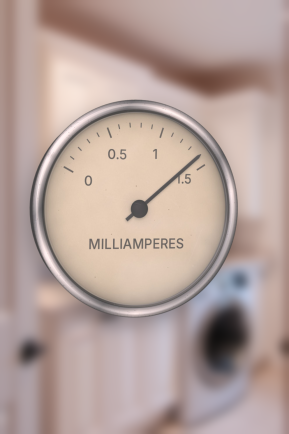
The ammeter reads 1.4 mA
